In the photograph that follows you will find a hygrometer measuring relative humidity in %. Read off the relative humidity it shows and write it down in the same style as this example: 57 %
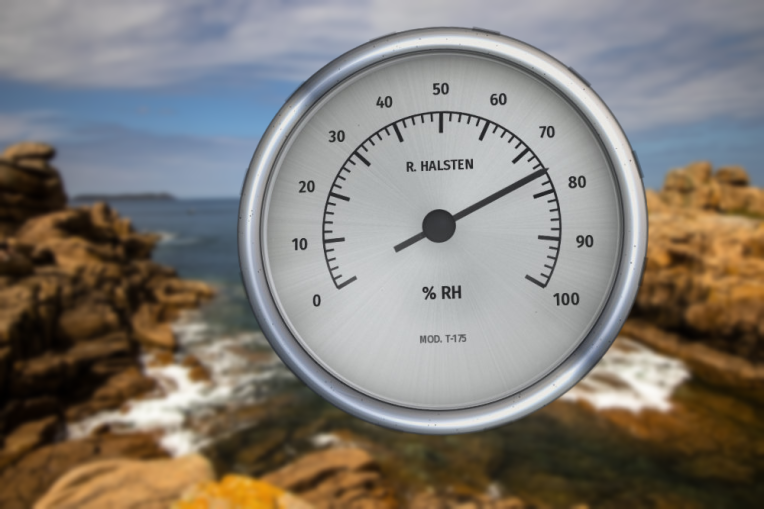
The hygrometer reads 76 %
